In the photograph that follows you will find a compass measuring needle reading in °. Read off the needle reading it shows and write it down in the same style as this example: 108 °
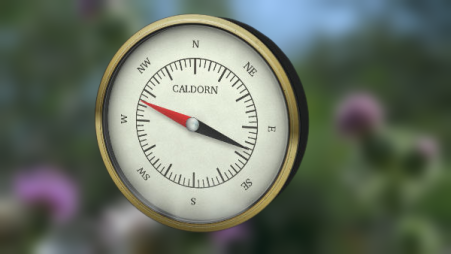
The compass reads 290 °
